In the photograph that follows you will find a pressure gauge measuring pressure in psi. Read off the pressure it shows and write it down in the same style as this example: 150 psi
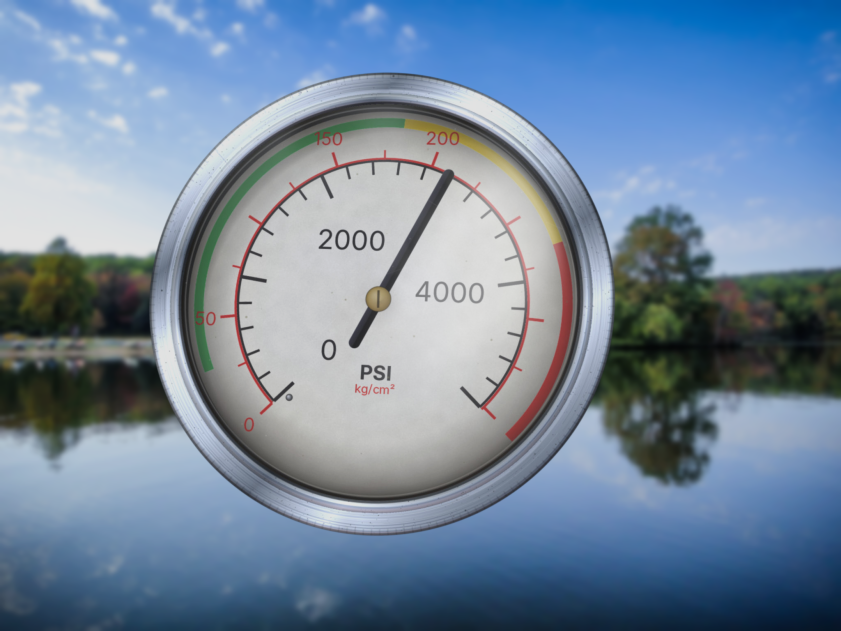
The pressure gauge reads 3000 psi
